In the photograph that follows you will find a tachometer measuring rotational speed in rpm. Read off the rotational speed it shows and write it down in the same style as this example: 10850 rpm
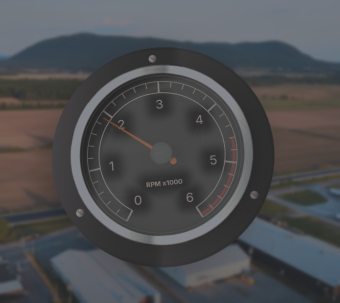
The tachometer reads 1900 rpm
